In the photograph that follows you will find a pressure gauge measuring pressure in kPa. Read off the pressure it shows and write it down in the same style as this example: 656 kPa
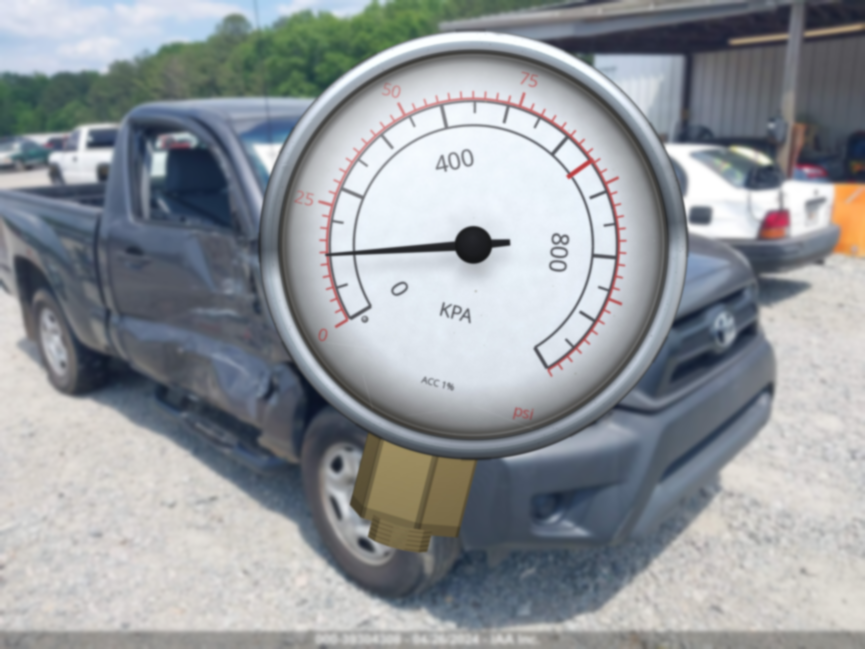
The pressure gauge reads 100 kPa
